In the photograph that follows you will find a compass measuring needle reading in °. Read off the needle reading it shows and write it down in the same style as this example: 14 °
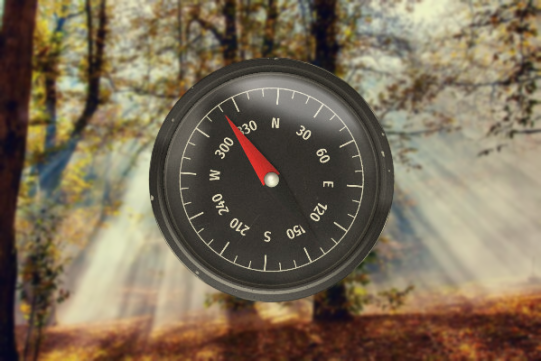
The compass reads 320 °
